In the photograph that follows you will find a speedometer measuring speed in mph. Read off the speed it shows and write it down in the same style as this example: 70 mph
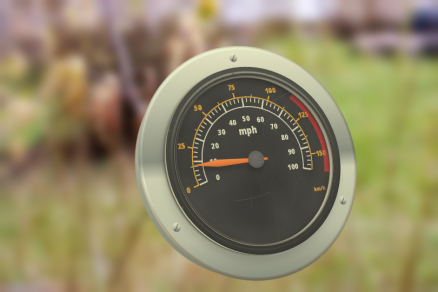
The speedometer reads 8 mph
